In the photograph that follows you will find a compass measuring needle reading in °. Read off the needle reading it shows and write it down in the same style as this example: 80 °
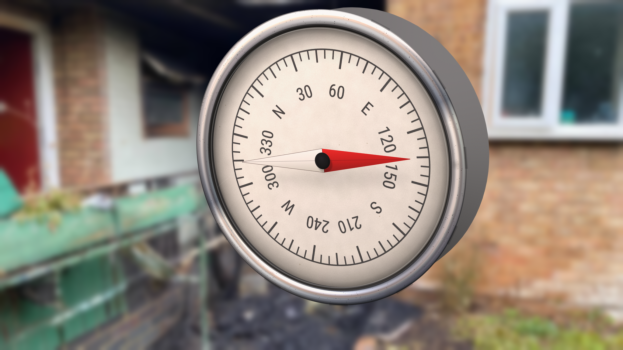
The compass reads 135 °
